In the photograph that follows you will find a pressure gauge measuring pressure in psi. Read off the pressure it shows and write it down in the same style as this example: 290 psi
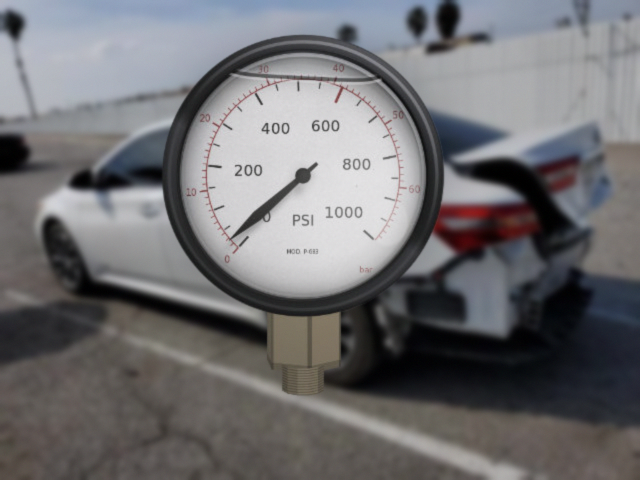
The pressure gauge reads 25 psi
